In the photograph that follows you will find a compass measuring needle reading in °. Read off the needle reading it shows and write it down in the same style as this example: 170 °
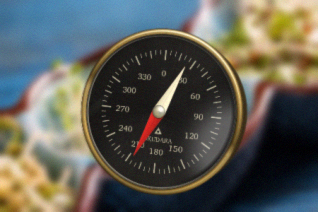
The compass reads 205 °
